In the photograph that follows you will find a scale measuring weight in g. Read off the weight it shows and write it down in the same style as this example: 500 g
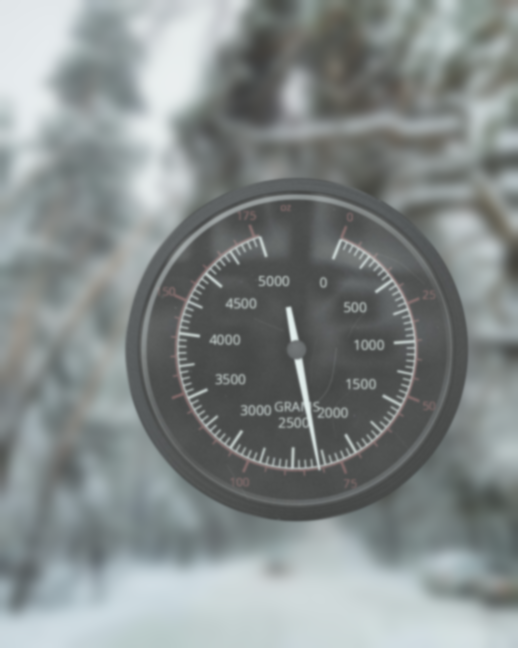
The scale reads 2300 g
